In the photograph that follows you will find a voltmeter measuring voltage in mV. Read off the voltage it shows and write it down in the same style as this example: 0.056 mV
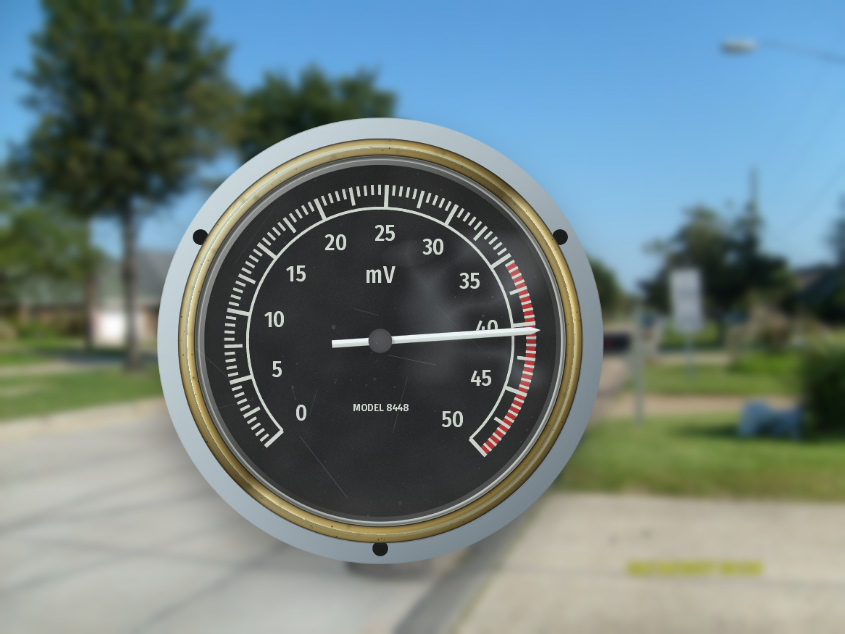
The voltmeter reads 40.5 mV
